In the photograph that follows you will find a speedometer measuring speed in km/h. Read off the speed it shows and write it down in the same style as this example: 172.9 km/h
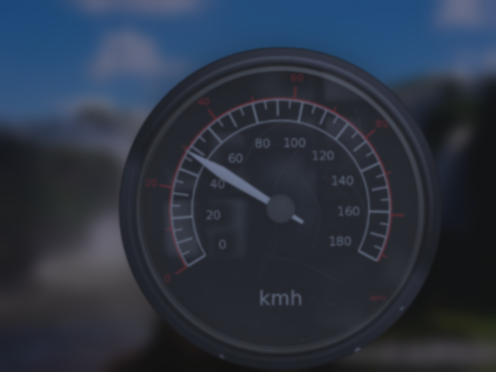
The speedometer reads 47.5 km/h
